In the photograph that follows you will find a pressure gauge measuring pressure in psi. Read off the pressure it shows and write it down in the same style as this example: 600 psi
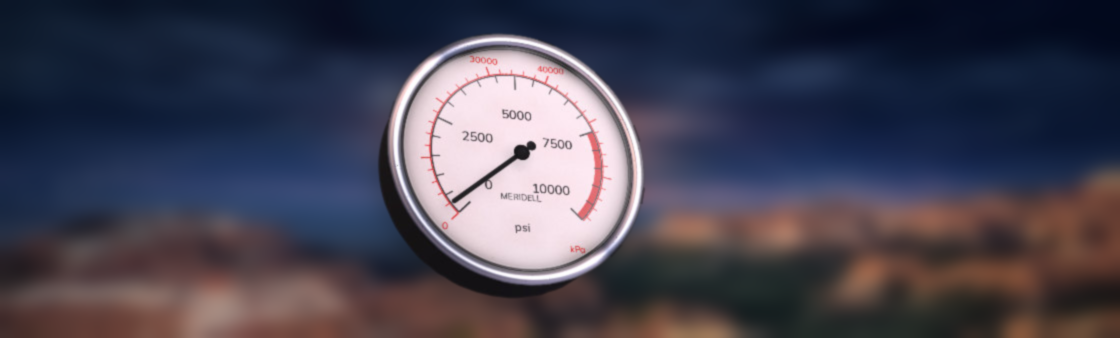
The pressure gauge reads 250 psi
